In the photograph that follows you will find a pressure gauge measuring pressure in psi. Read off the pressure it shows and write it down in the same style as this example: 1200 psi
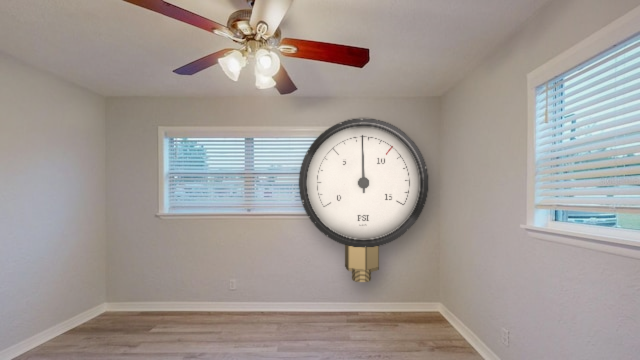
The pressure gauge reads 7.5 psi
